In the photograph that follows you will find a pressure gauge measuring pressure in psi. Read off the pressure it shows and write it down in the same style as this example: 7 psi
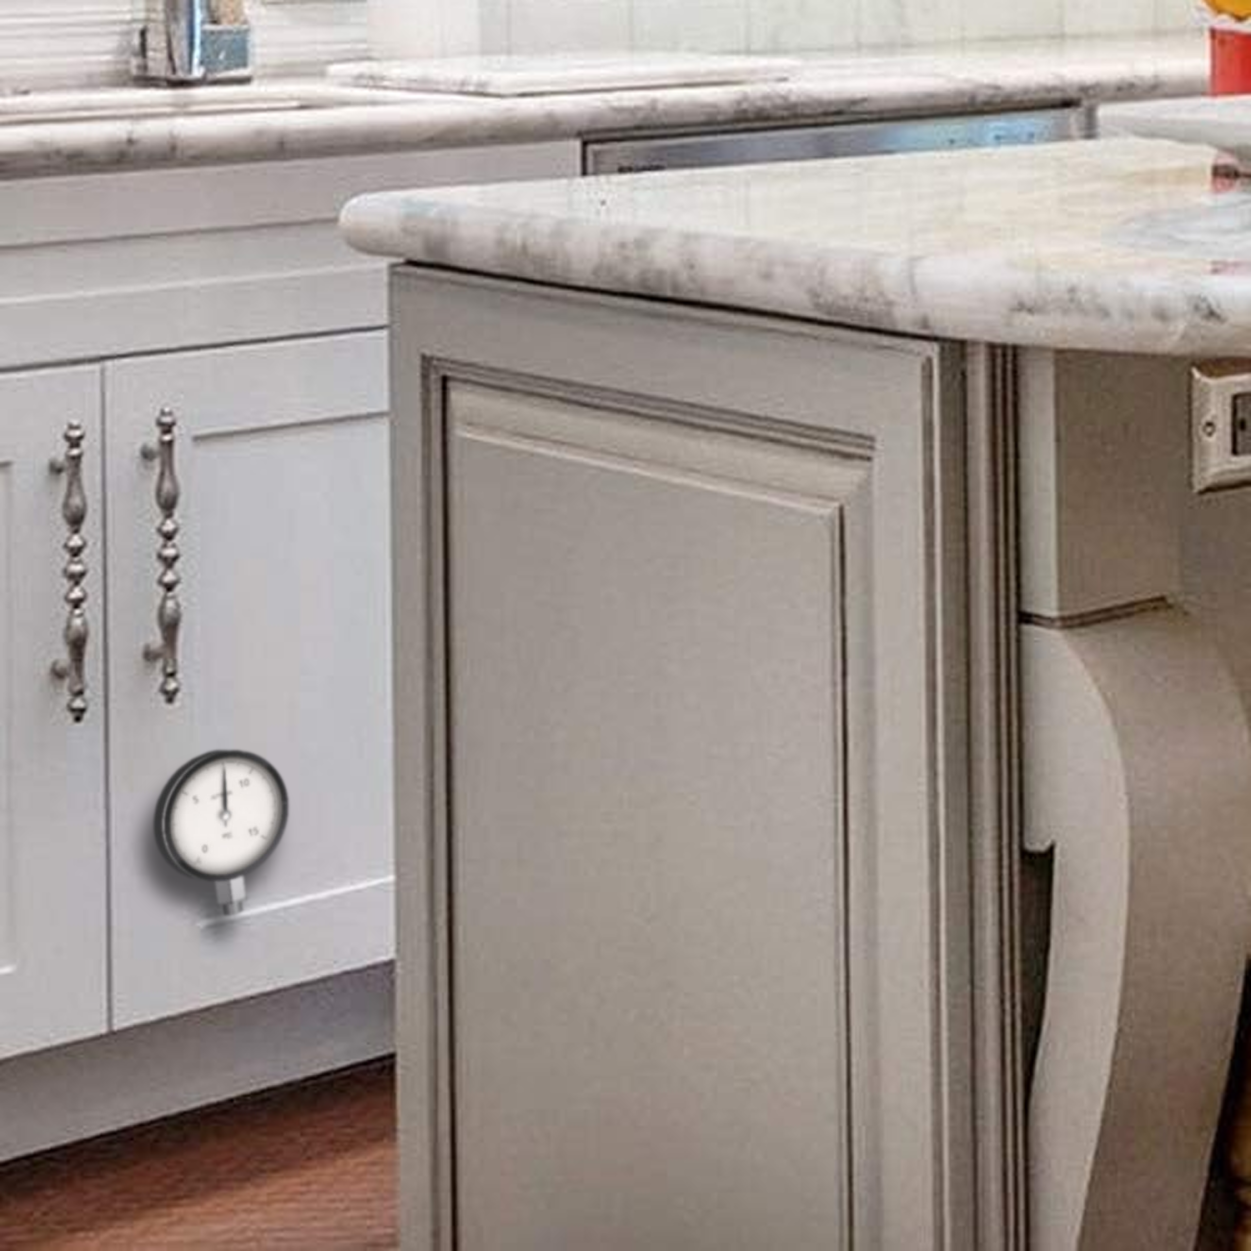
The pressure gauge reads 8 psi
